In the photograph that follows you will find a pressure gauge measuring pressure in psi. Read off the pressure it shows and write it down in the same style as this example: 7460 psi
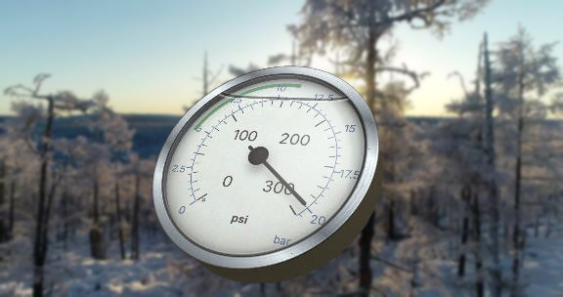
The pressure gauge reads 290 psi
